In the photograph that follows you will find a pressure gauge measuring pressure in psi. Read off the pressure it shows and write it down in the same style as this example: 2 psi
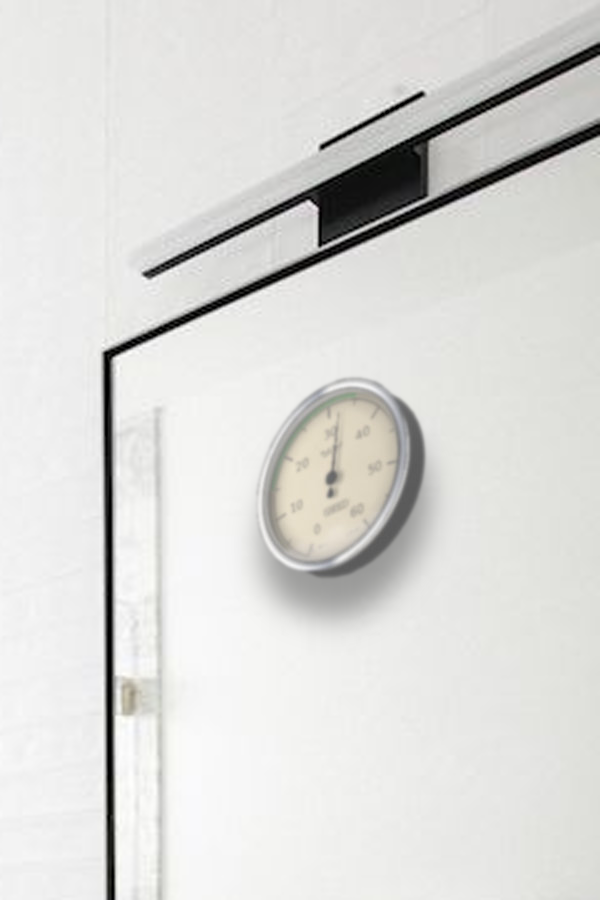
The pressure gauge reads 32.5 psi
